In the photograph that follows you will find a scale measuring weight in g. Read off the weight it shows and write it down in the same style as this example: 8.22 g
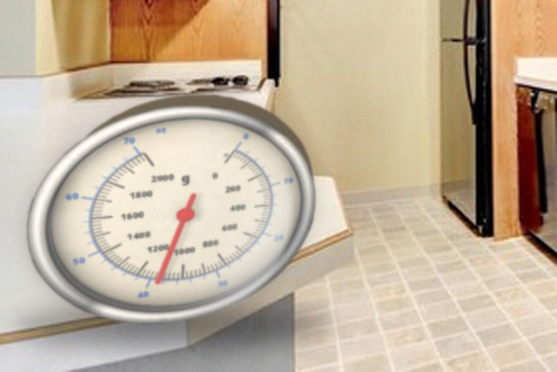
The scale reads 1100 g
